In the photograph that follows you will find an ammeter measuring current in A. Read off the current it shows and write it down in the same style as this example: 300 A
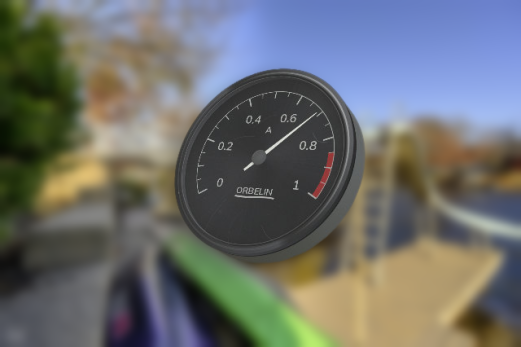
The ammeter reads 0.7 A
